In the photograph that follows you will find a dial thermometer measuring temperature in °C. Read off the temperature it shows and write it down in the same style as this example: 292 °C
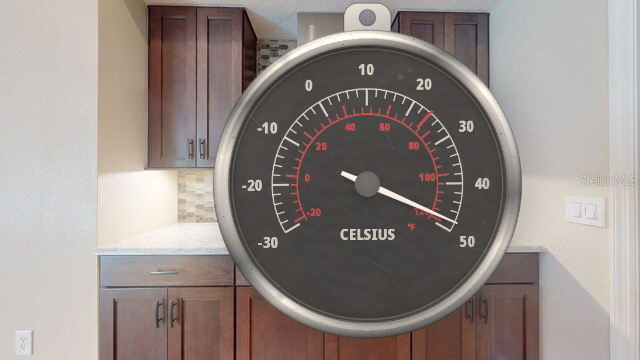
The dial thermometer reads 48 °C
